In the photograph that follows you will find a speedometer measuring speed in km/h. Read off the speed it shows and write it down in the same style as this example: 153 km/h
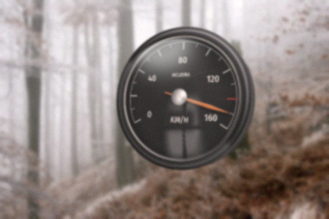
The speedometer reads 150 km/h
